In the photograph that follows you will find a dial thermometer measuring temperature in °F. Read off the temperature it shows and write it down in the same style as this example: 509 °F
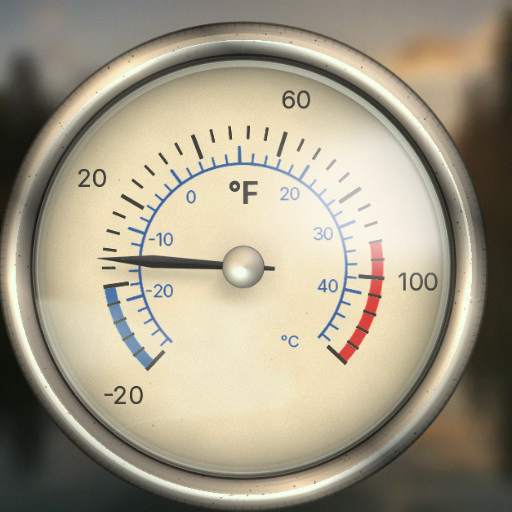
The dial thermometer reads 6 °F
